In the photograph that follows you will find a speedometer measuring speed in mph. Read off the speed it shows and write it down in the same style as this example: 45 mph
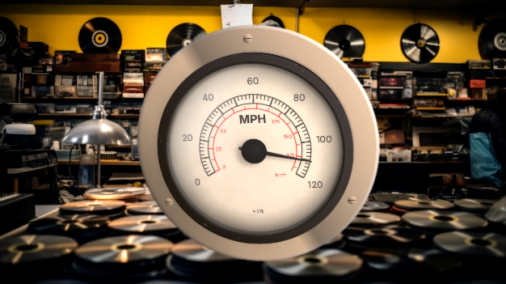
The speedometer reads 110 mph
